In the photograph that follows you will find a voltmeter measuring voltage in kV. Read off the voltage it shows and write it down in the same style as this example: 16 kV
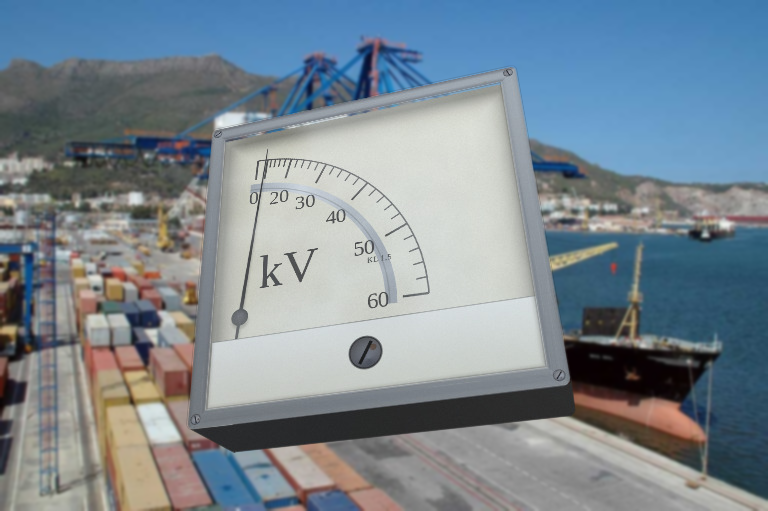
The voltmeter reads 10 kV
